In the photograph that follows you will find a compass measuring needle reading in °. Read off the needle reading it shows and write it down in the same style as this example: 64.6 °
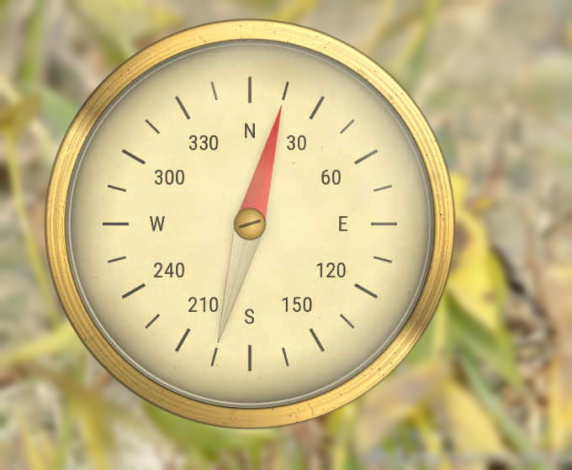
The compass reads 15 °
